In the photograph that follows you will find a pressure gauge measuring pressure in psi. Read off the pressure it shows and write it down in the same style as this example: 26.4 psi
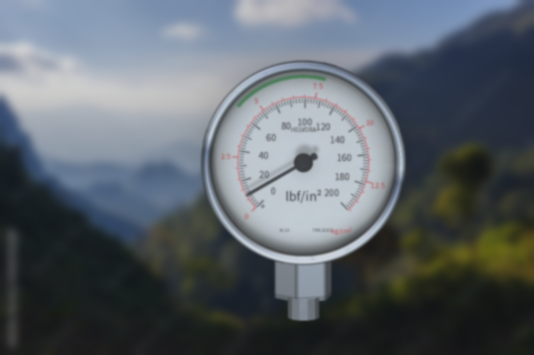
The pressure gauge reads 10 psi
